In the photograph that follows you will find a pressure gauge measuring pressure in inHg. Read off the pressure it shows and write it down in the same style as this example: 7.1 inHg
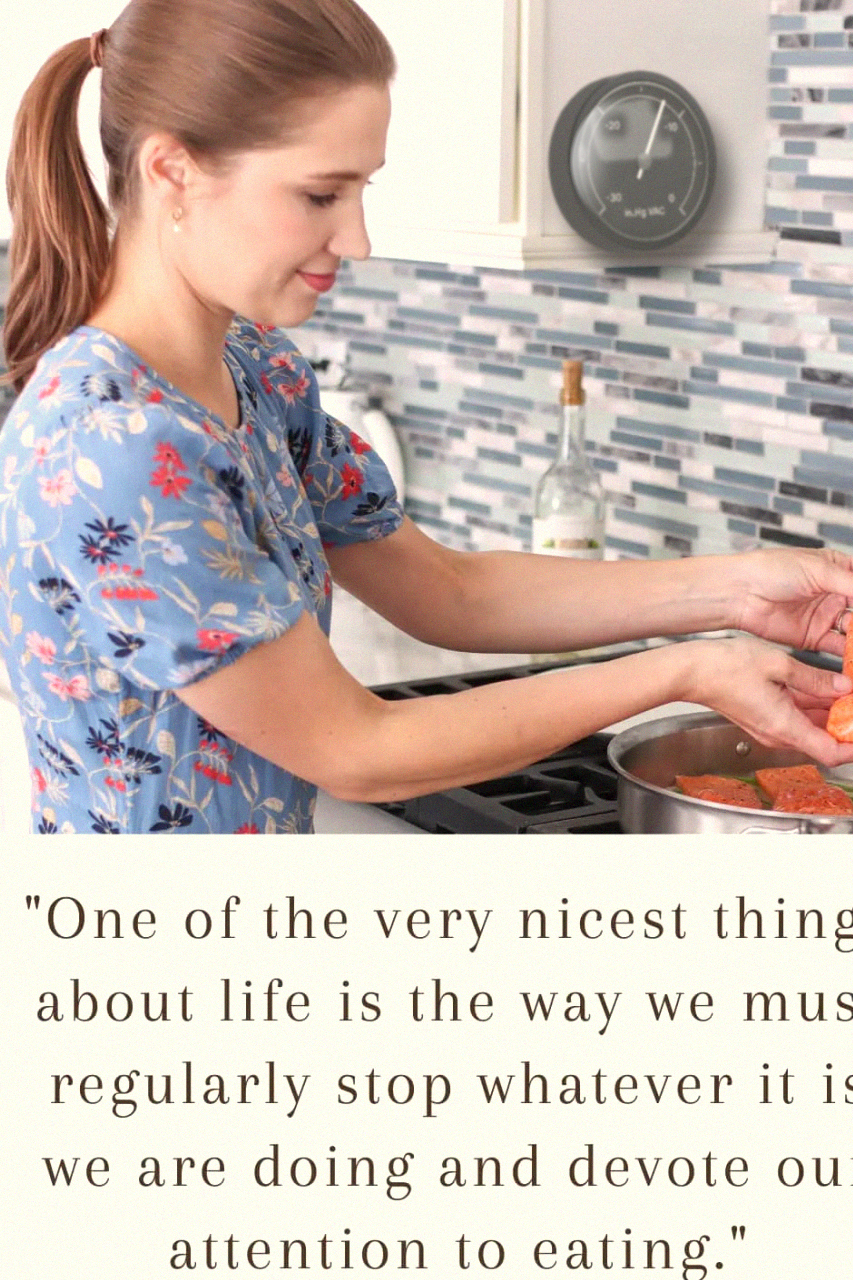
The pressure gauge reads -12.5 inHg
